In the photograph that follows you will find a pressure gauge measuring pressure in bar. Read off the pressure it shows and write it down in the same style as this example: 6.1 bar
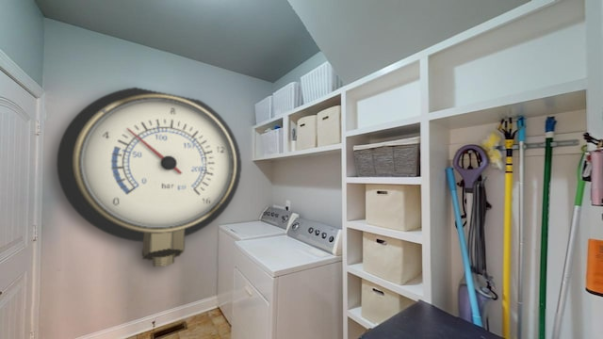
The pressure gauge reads 5 bar
